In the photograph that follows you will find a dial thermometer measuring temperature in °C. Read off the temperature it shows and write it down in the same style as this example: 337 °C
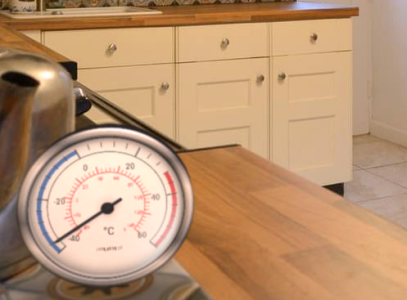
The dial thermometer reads -36 °C
